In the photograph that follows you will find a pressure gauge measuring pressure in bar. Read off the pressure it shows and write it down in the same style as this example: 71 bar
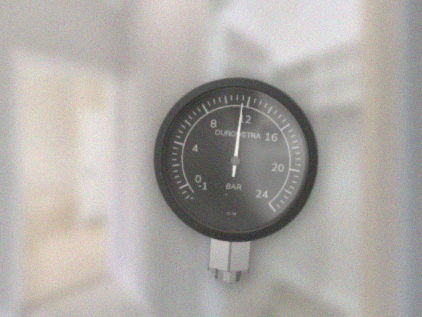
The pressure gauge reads 11.5 bar
